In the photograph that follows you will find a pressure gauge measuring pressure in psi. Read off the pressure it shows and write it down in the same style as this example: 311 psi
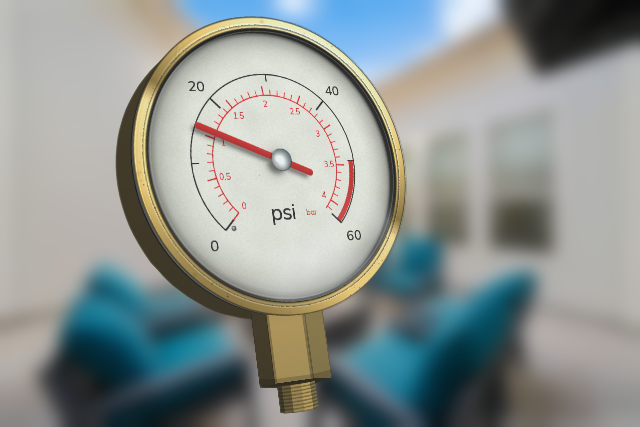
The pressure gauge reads 15 psi
